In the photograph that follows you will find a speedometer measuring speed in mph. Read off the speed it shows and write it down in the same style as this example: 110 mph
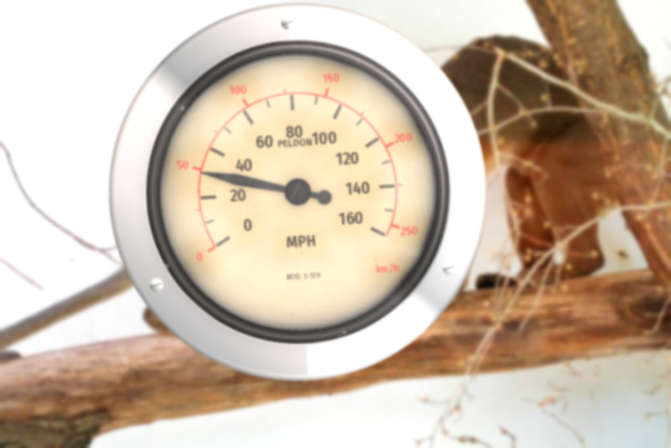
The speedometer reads 30 mph
